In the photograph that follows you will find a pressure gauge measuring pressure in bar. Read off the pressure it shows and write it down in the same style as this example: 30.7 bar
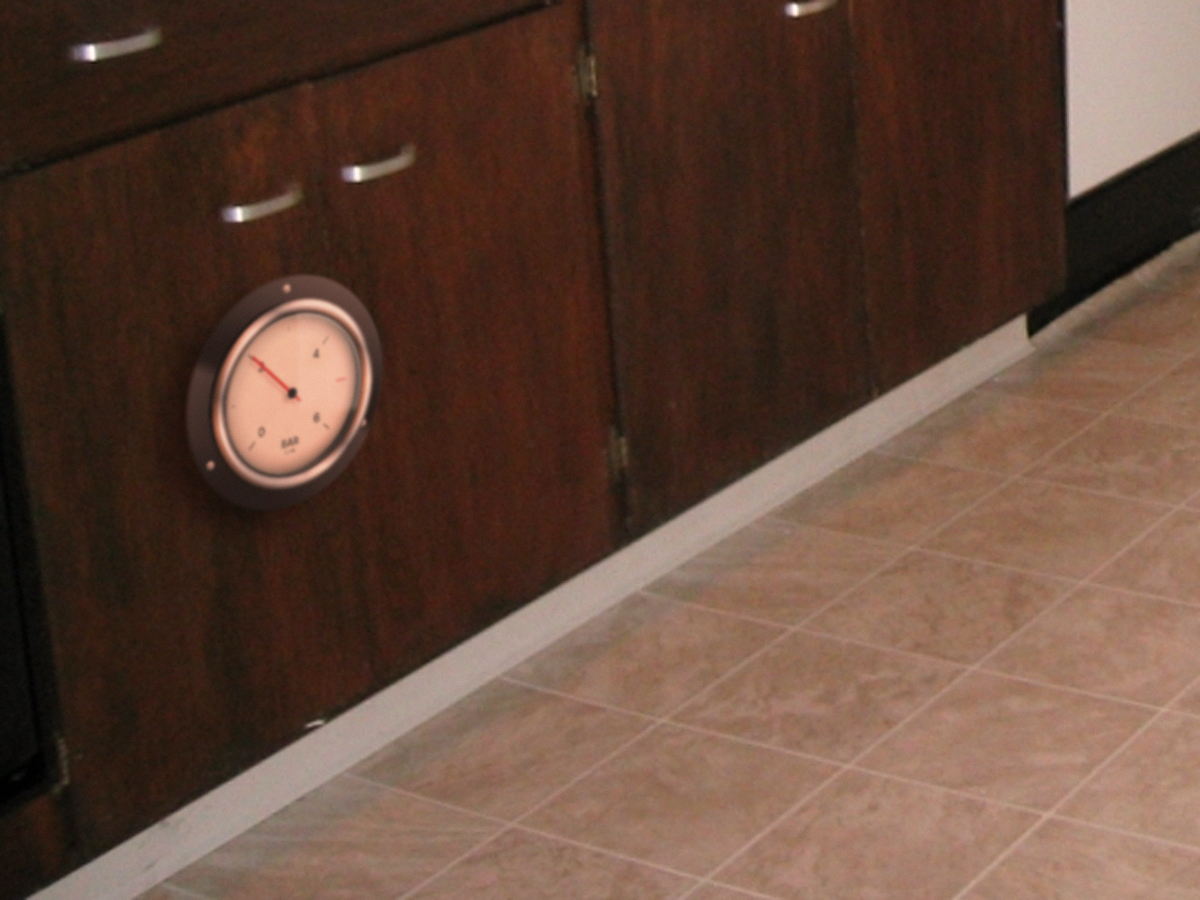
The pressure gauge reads 2 bar
